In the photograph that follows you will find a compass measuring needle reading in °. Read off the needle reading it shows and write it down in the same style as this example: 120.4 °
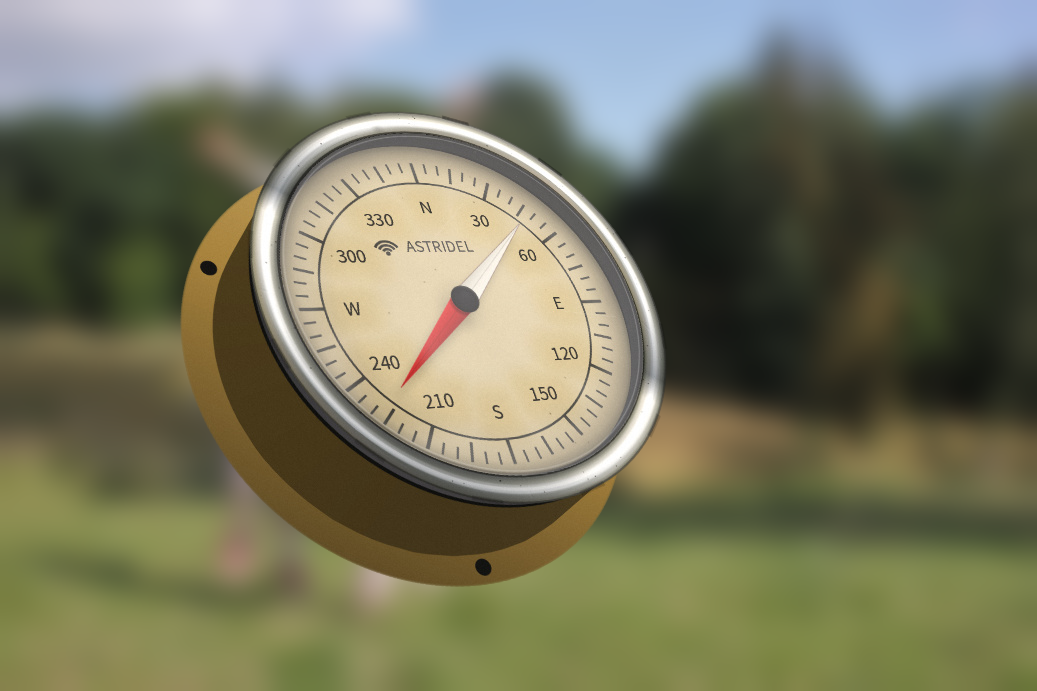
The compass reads 227.5 °
